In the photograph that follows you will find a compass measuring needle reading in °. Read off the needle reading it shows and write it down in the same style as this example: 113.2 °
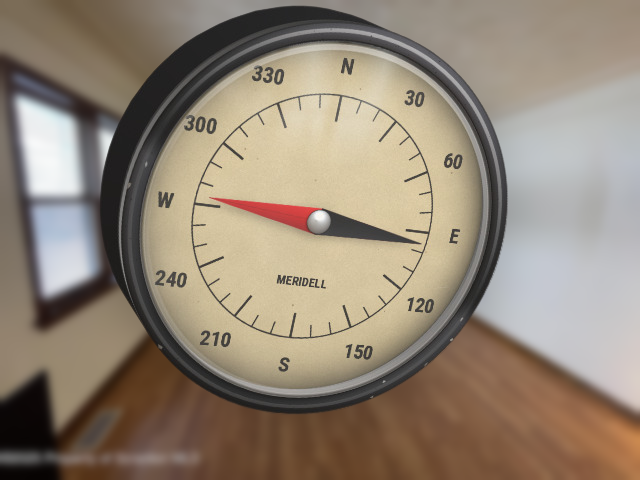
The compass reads 275 °
